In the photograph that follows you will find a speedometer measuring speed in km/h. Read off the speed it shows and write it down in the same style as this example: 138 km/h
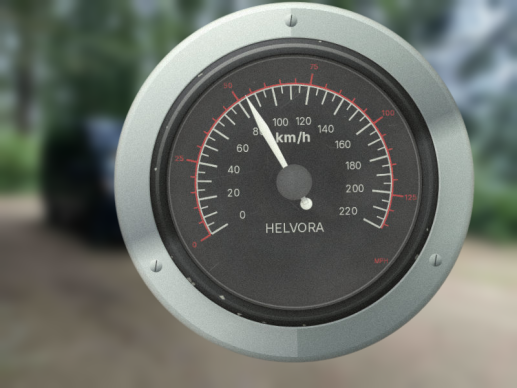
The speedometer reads 85 km/h
